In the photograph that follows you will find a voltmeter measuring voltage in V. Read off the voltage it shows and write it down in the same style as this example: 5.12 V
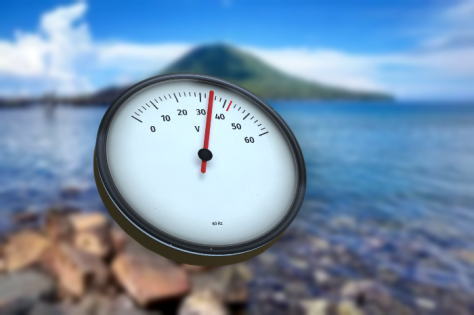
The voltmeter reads 34 V
